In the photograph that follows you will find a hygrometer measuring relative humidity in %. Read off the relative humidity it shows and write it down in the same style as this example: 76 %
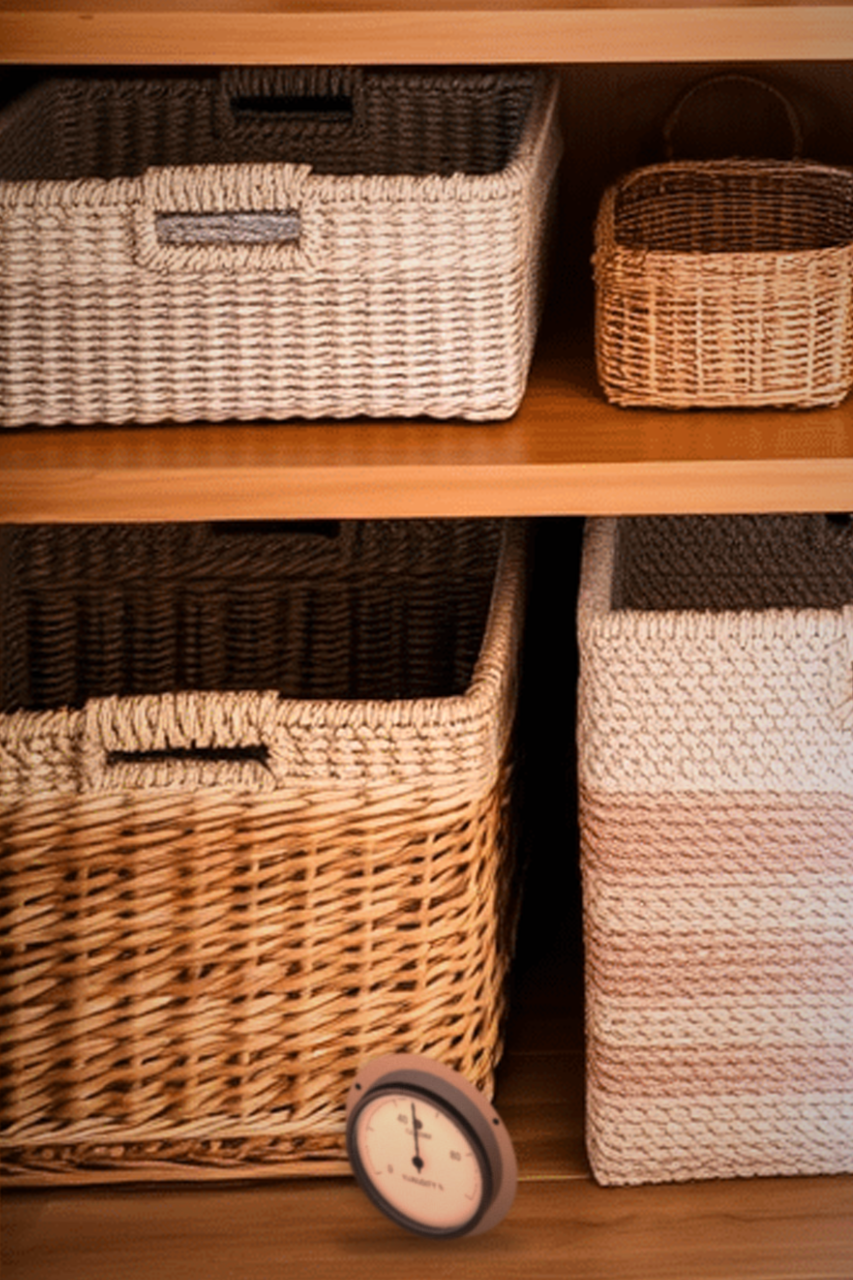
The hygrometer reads 50 %
